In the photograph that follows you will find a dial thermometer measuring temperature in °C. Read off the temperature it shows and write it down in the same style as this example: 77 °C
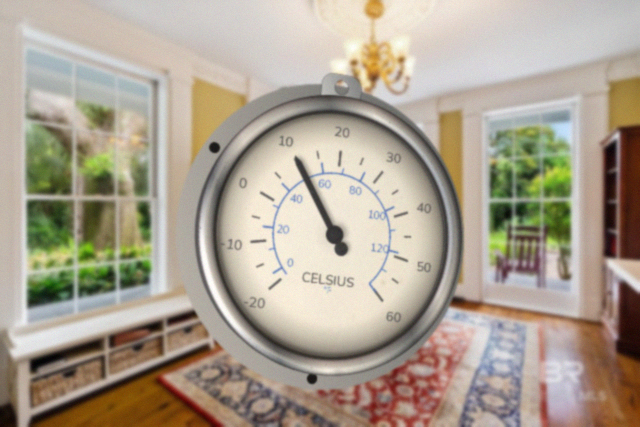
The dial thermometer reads 10 °C
